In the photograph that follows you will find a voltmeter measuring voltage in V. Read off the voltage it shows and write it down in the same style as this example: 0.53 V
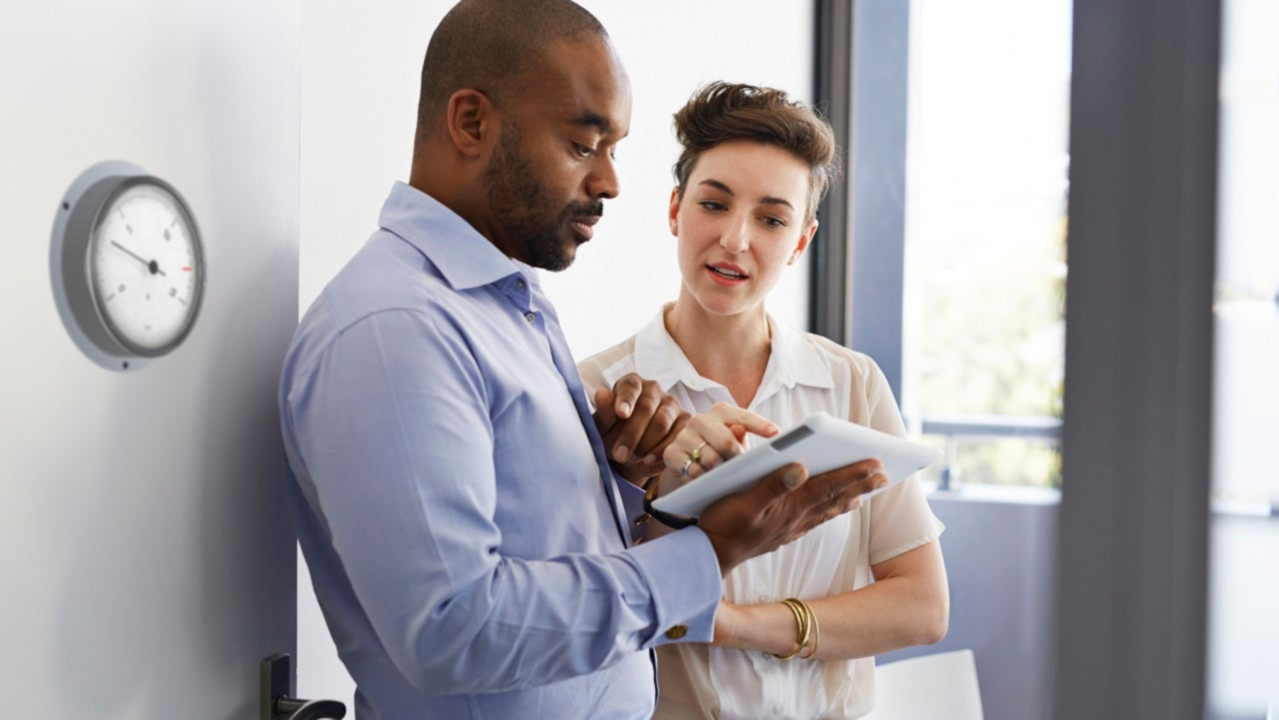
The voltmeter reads 3 V
